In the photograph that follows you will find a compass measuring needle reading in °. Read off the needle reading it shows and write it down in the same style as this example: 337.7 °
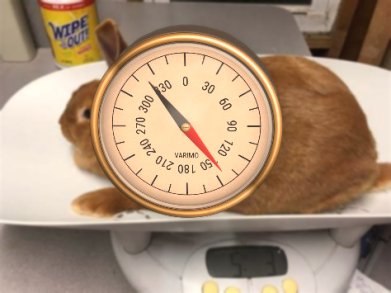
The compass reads 142.5 °
